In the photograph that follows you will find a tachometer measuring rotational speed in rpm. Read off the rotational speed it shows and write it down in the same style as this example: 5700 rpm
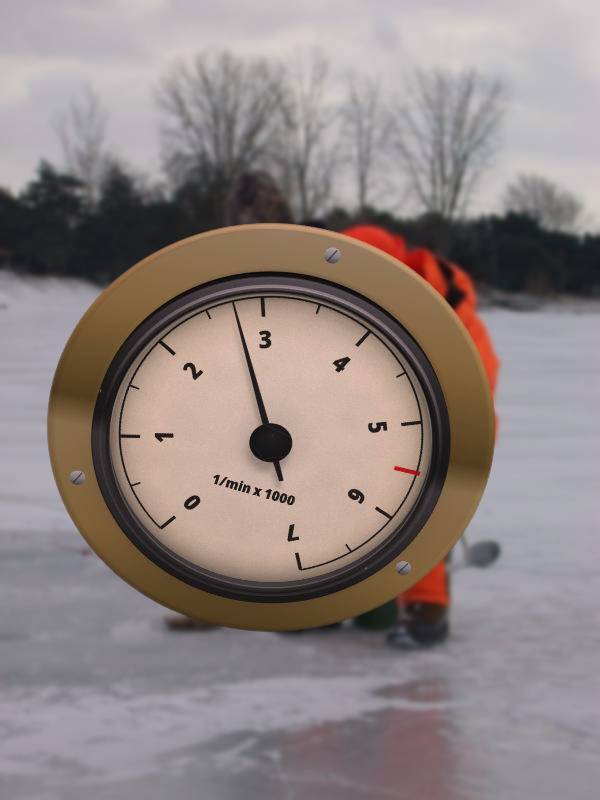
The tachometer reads 2750 rpm
